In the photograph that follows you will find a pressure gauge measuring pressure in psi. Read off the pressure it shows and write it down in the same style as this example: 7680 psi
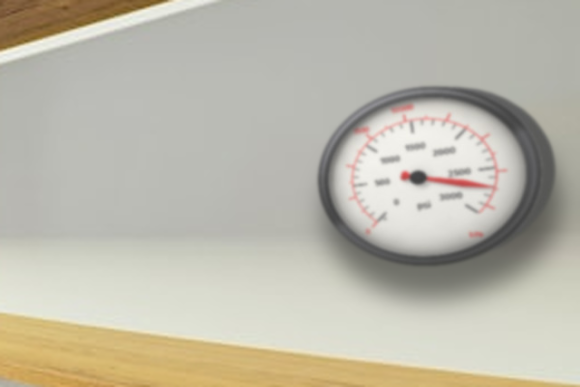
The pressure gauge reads 2700 psi
